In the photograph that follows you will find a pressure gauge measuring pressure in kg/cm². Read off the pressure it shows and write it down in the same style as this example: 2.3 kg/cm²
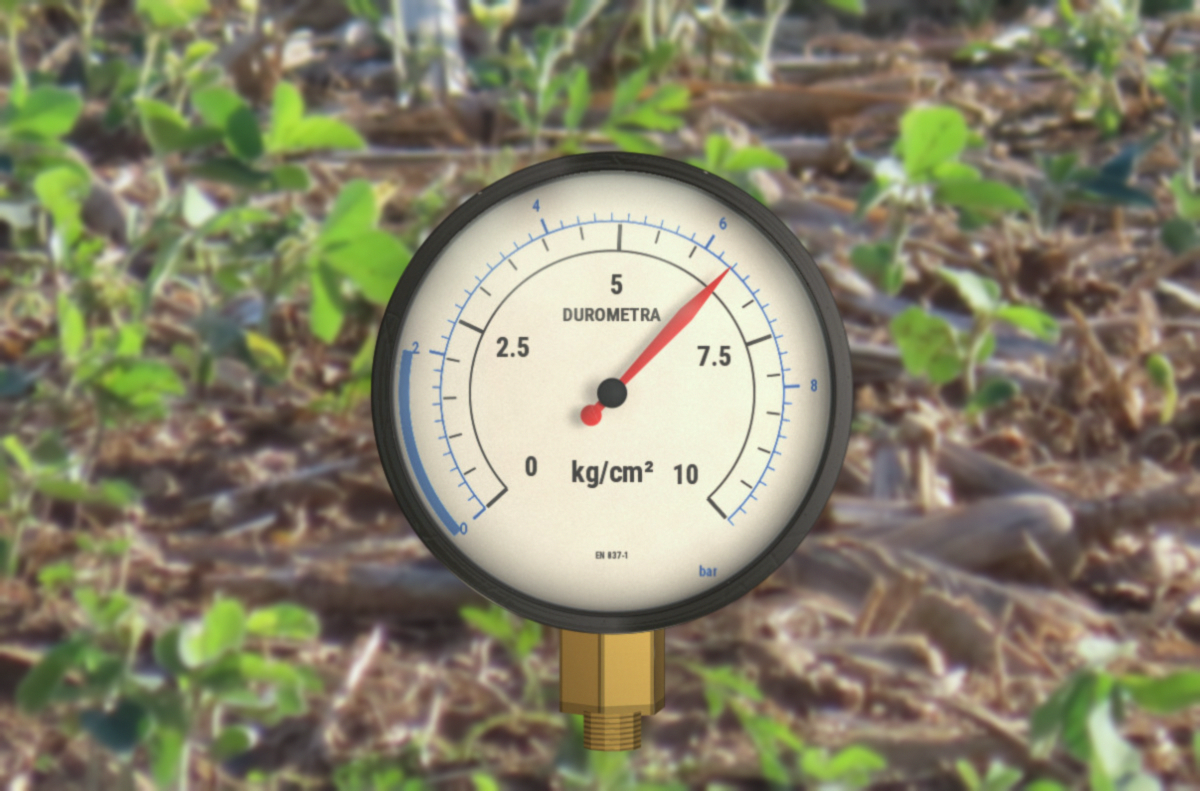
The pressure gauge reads 6.5 kg/cm²
